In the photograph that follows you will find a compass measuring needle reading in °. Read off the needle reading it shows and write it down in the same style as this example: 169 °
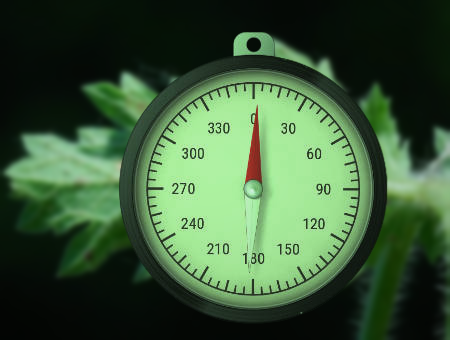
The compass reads 2.5 °
